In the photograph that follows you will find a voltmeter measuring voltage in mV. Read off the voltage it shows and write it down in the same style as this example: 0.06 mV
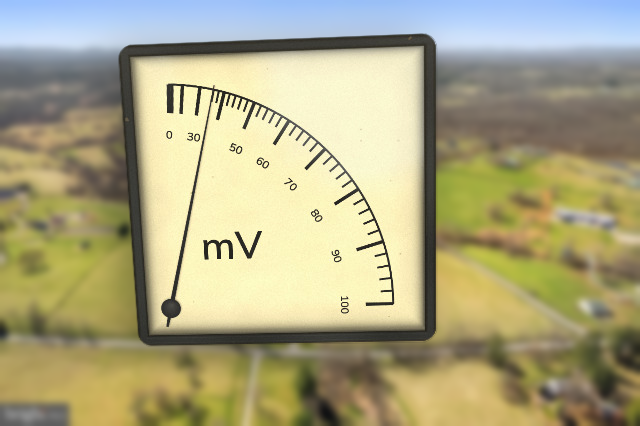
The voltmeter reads 36 mV
